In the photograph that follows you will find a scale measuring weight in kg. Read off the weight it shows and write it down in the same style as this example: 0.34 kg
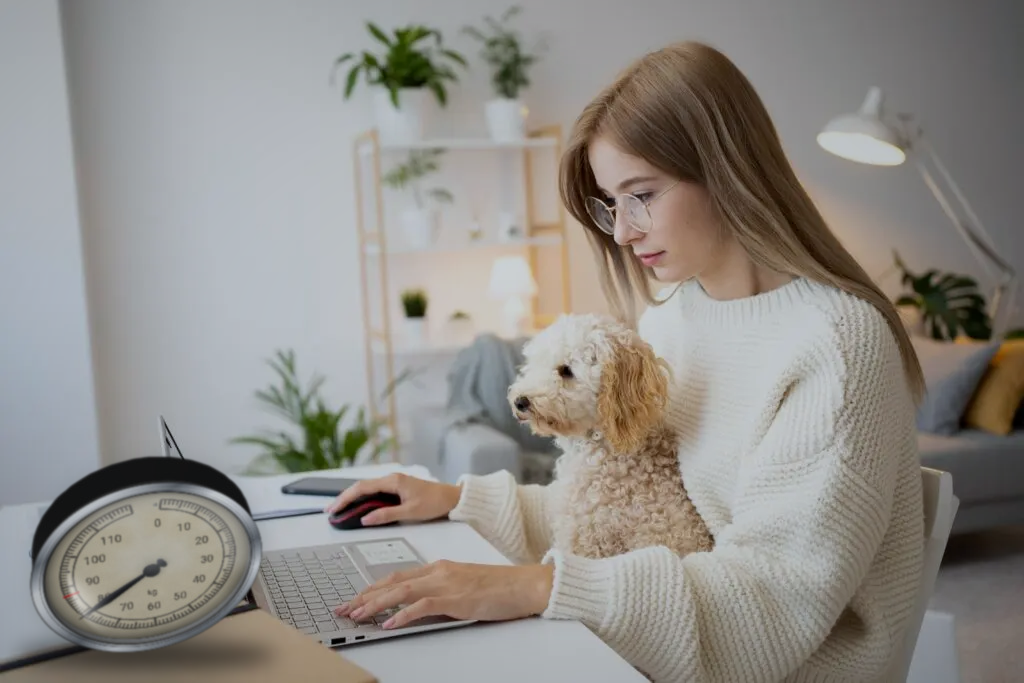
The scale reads 80 kg
